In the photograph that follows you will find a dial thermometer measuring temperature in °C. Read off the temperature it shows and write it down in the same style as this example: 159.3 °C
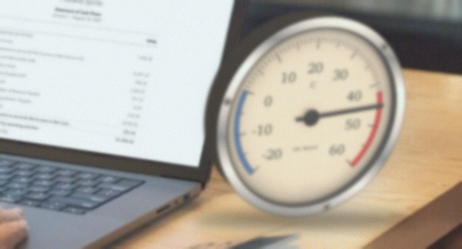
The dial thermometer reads 45 °C
